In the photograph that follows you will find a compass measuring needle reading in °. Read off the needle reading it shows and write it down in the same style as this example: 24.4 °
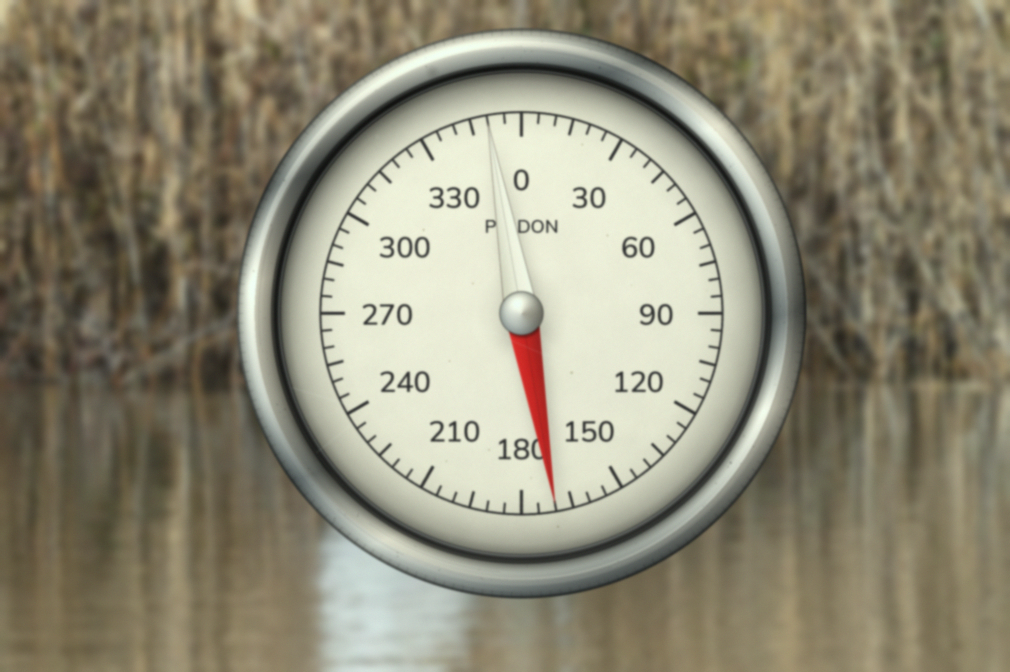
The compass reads 170 °
